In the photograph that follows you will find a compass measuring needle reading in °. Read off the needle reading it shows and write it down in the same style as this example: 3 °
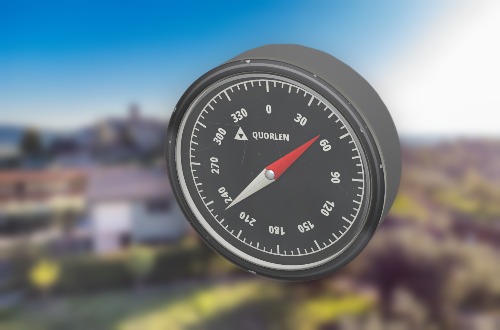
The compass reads 50 °
